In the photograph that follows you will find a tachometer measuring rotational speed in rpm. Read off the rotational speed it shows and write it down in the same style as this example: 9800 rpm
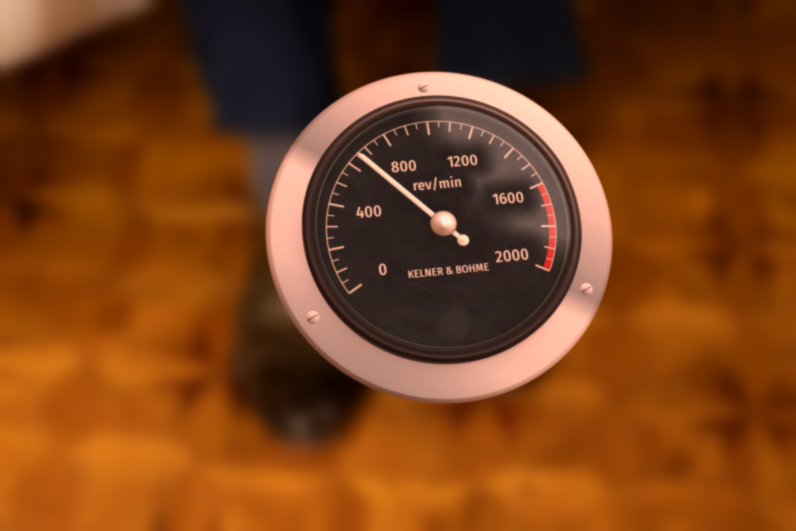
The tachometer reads 650 rpm
